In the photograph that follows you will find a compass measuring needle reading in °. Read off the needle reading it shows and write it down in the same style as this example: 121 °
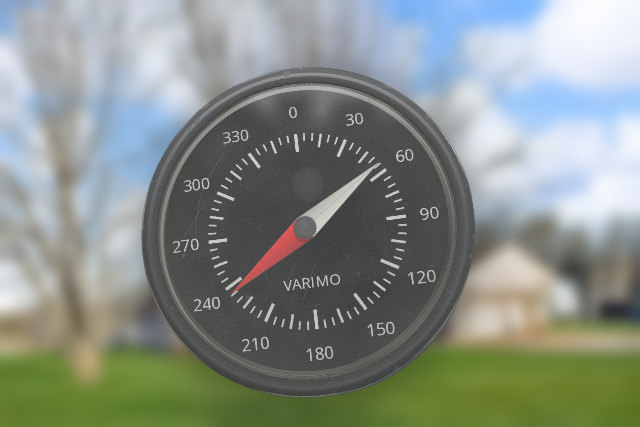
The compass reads 235 °
